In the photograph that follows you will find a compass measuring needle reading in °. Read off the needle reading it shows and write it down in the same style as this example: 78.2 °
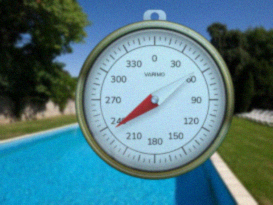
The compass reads 235 °
